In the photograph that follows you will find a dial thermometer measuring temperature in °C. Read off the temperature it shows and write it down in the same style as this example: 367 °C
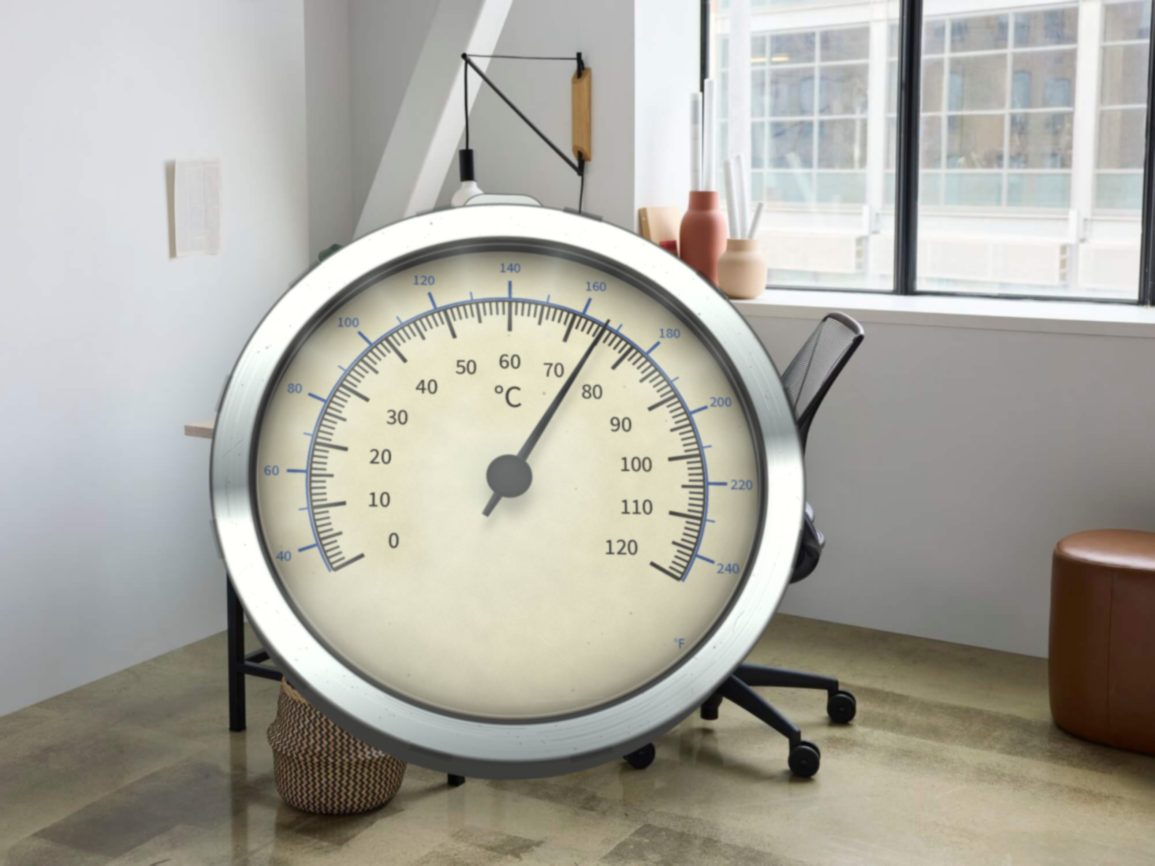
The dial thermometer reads 75 °C
